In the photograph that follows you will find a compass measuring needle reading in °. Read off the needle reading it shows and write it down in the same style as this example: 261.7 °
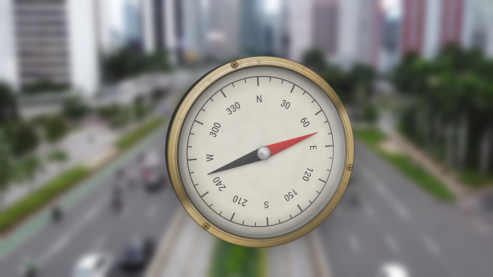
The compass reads 75 °
